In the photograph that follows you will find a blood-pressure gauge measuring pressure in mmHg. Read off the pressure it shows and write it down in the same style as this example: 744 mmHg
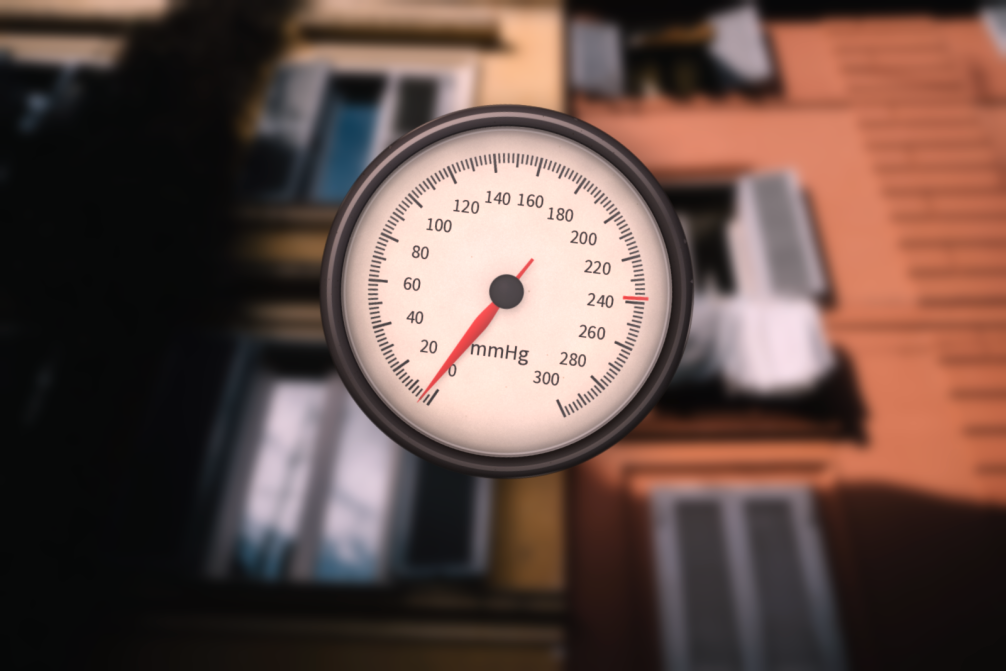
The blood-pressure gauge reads 4 mmHg
